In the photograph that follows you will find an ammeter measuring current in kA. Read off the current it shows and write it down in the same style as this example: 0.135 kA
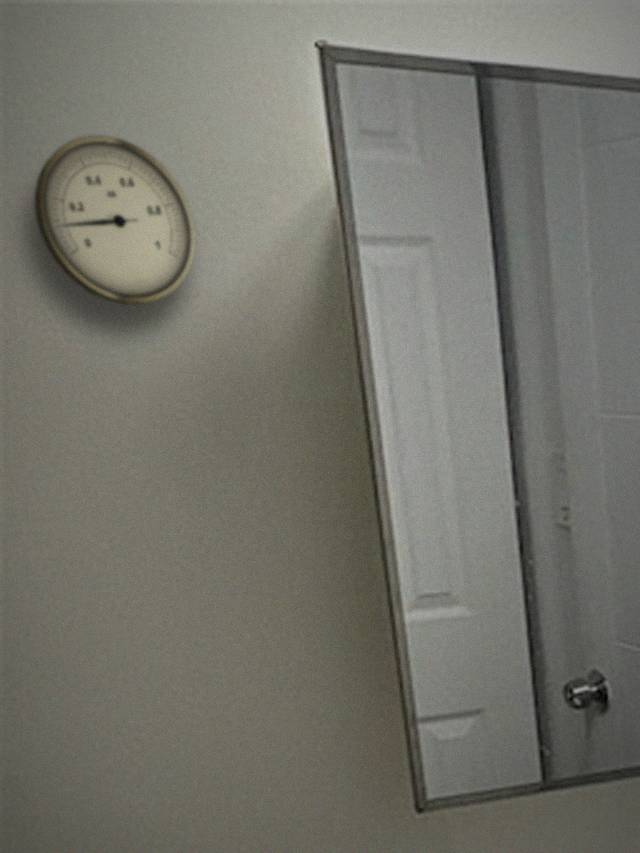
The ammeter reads 0.1 kA
